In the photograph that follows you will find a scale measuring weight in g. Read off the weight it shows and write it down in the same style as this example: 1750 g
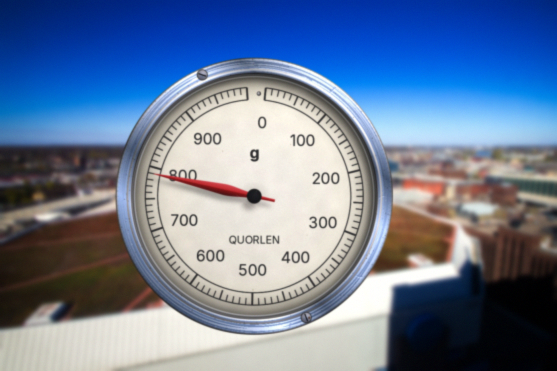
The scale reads 790 g
